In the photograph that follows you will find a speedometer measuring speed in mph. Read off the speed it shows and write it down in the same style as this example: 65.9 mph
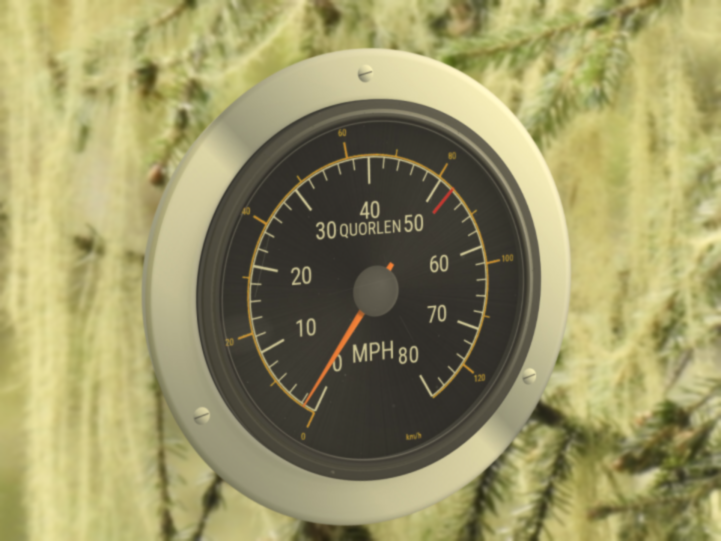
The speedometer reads 2 mph
